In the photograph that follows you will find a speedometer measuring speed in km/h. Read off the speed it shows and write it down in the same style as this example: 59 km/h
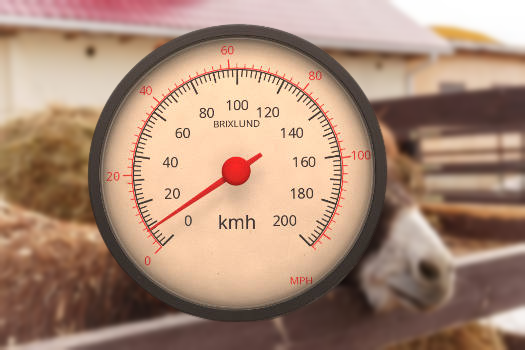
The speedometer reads 8 km/h
